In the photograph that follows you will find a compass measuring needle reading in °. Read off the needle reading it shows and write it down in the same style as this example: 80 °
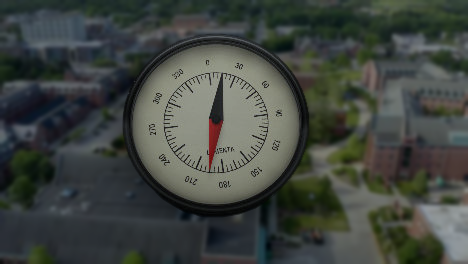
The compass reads 195 °
